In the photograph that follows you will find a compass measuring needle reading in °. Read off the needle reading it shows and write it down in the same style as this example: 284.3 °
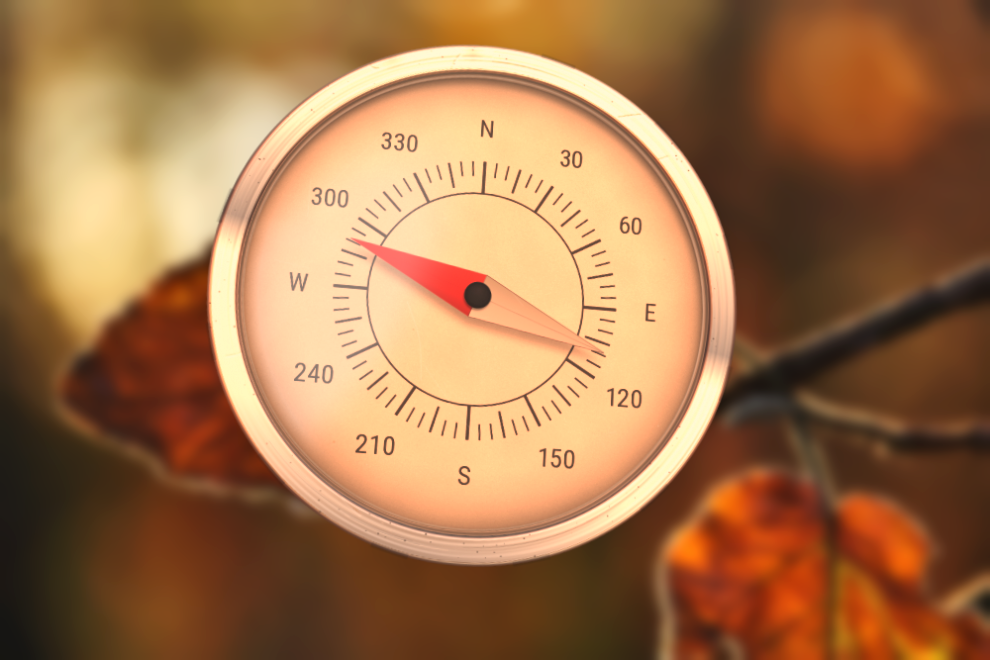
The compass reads 290 °
